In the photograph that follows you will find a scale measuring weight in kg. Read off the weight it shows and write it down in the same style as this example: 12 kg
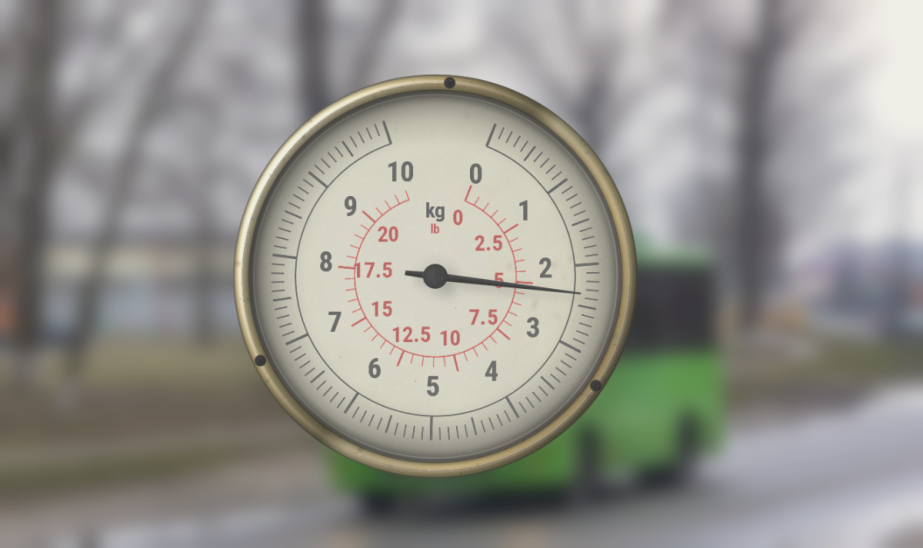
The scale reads 2.35 kg
